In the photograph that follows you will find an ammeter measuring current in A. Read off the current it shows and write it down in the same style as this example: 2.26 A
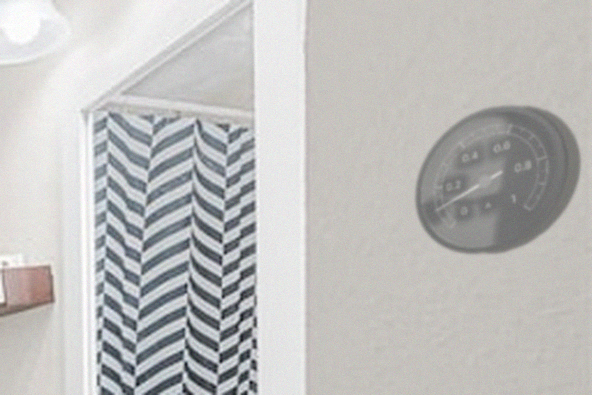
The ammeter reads 0.1 A
